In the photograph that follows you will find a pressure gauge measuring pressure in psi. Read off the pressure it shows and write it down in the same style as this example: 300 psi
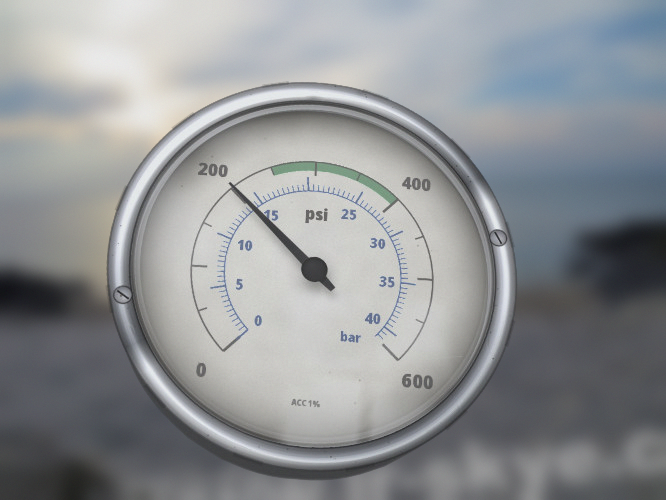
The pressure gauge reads 200 psi
